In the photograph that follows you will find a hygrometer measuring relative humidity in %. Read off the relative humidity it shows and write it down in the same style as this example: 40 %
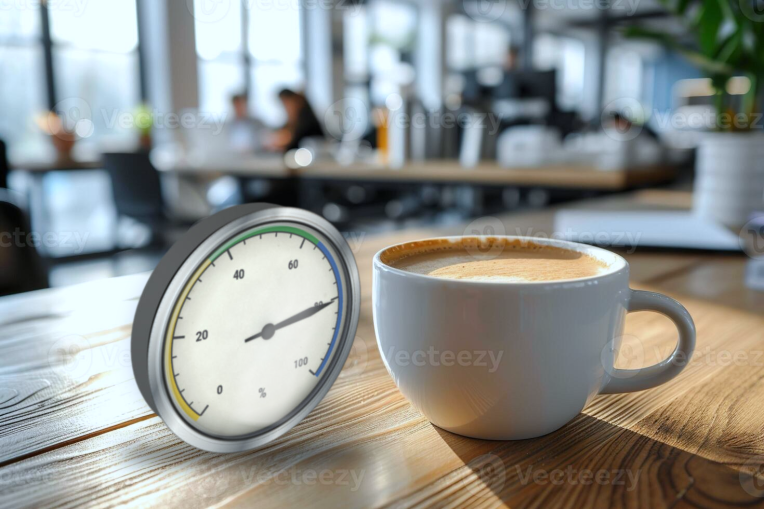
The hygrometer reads 80 %
